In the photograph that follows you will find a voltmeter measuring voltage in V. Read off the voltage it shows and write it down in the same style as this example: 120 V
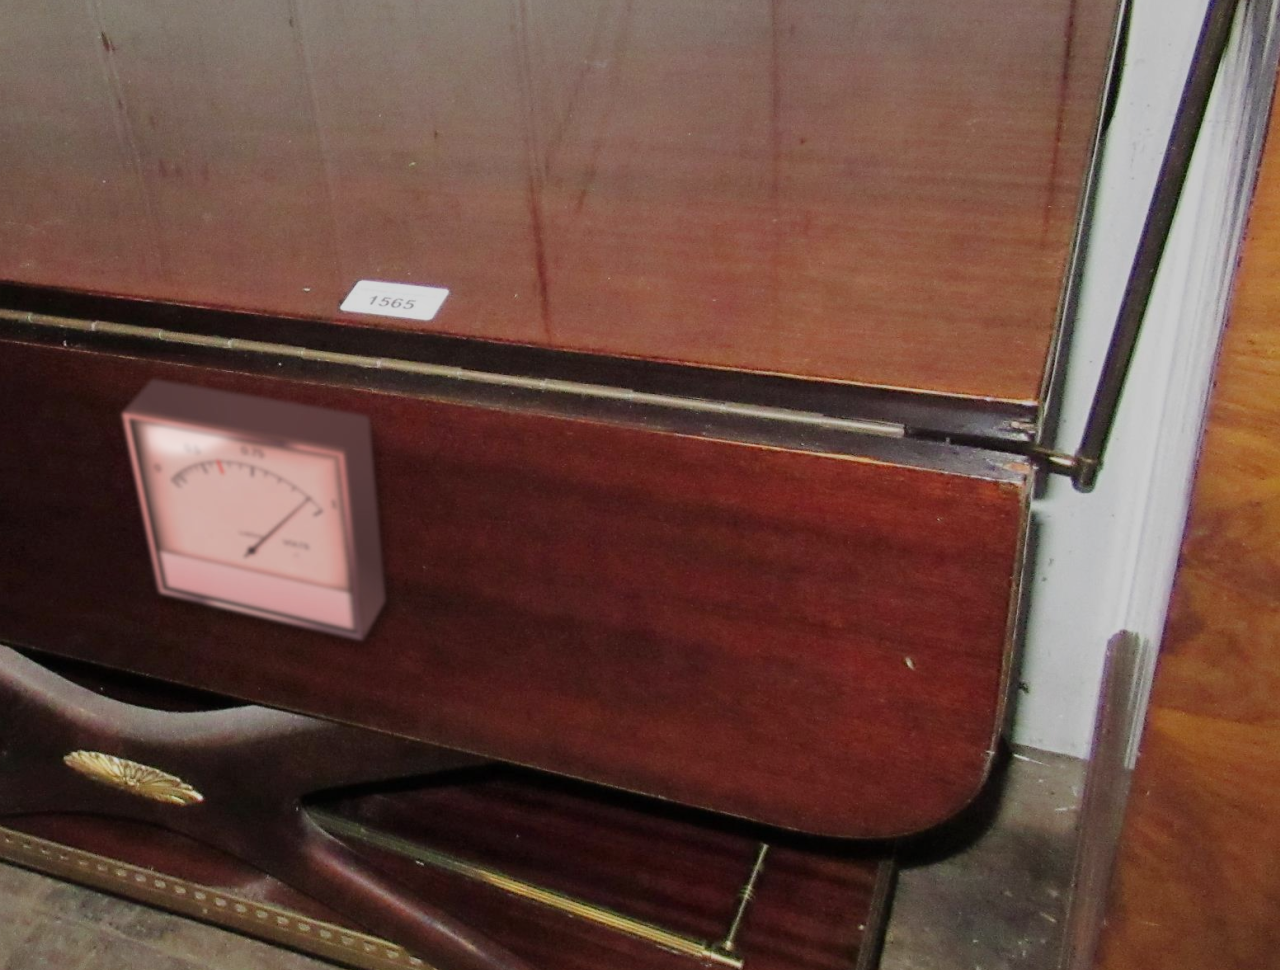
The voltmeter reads 0.95 V
